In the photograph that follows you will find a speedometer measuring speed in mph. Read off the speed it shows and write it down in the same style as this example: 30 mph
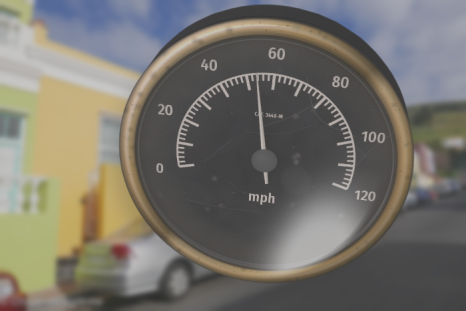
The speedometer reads 54 mph
